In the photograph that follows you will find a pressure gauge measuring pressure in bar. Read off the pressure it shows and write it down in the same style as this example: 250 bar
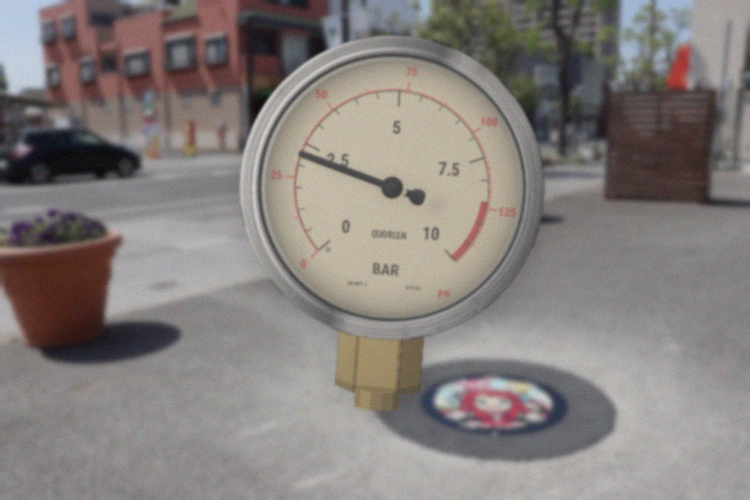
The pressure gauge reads 2.25 bar
